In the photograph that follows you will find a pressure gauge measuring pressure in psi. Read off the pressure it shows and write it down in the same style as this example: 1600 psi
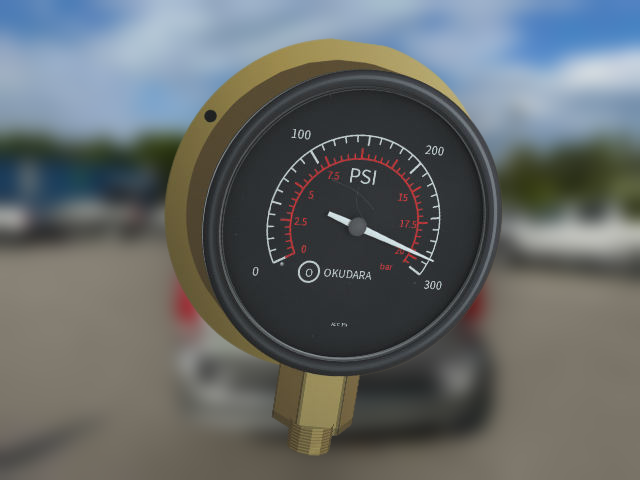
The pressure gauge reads 285 psi
